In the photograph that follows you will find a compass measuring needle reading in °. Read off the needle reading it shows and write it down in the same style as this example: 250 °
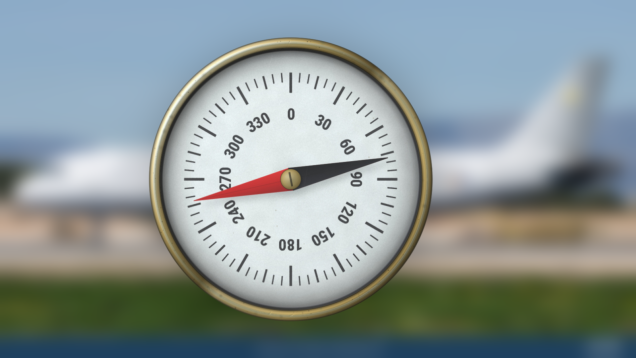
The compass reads 257.5 °
